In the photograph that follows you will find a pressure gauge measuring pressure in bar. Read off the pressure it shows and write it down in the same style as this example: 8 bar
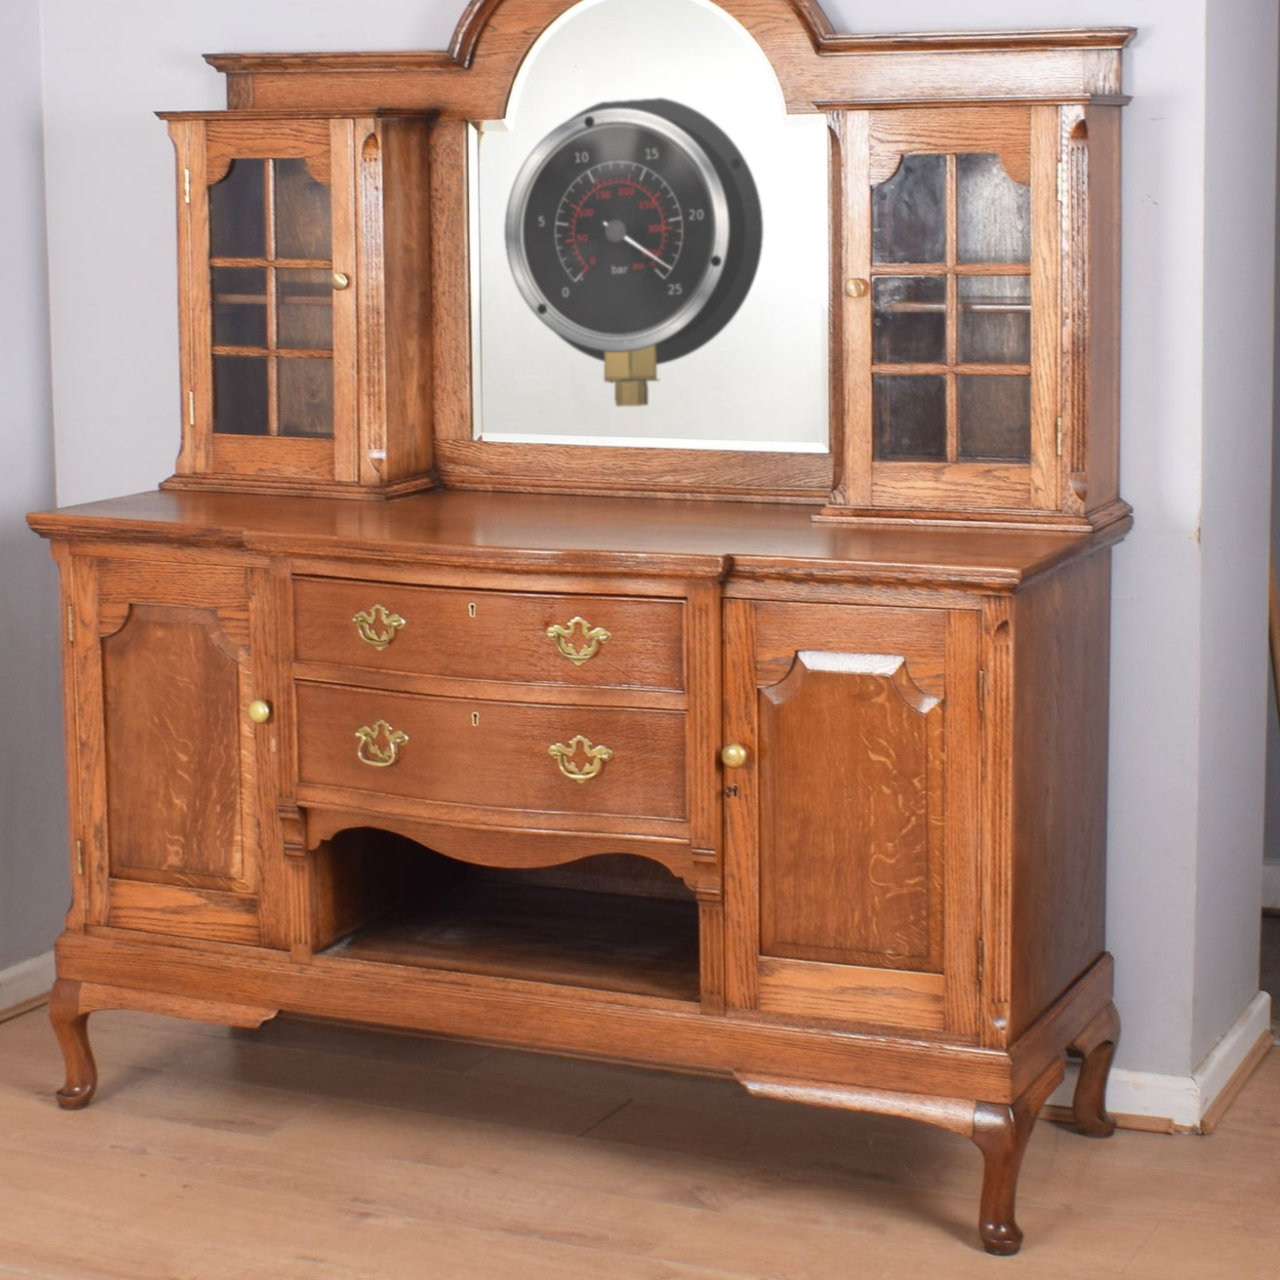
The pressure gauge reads 24 bar
